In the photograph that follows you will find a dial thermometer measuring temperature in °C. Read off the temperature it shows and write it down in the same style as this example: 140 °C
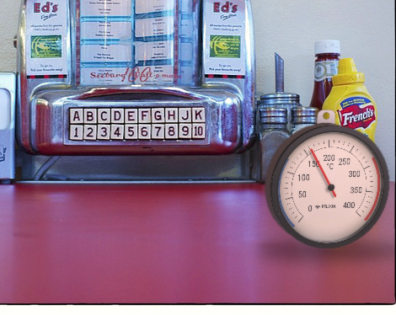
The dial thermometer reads 160 °C
